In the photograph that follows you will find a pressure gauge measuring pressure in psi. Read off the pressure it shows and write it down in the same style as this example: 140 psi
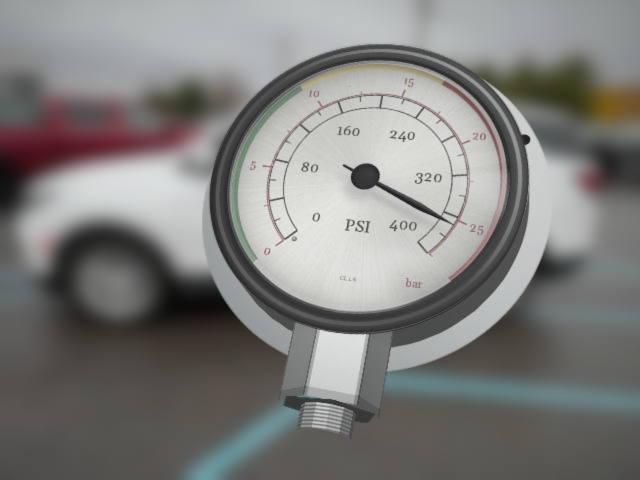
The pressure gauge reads 370 psi
